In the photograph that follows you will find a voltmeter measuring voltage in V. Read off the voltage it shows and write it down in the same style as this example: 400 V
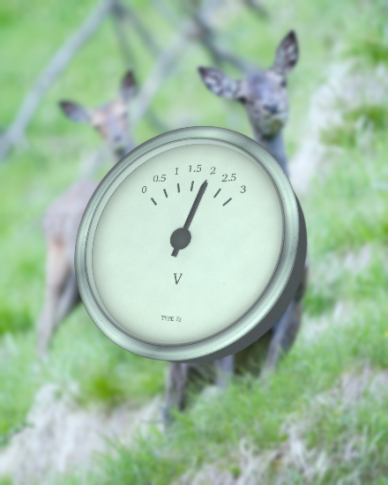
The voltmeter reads 2 V
